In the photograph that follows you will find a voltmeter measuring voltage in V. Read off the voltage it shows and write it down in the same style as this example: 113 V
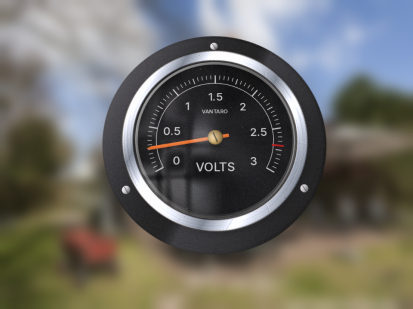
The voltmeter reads 0.25 V
